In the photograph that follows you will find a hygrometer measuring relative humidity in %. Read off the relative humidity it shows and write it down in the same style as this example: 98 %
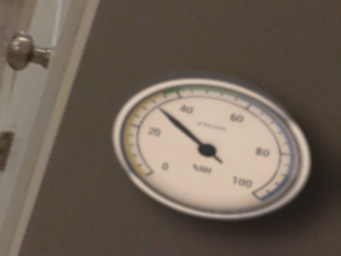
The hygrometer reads 32 %
